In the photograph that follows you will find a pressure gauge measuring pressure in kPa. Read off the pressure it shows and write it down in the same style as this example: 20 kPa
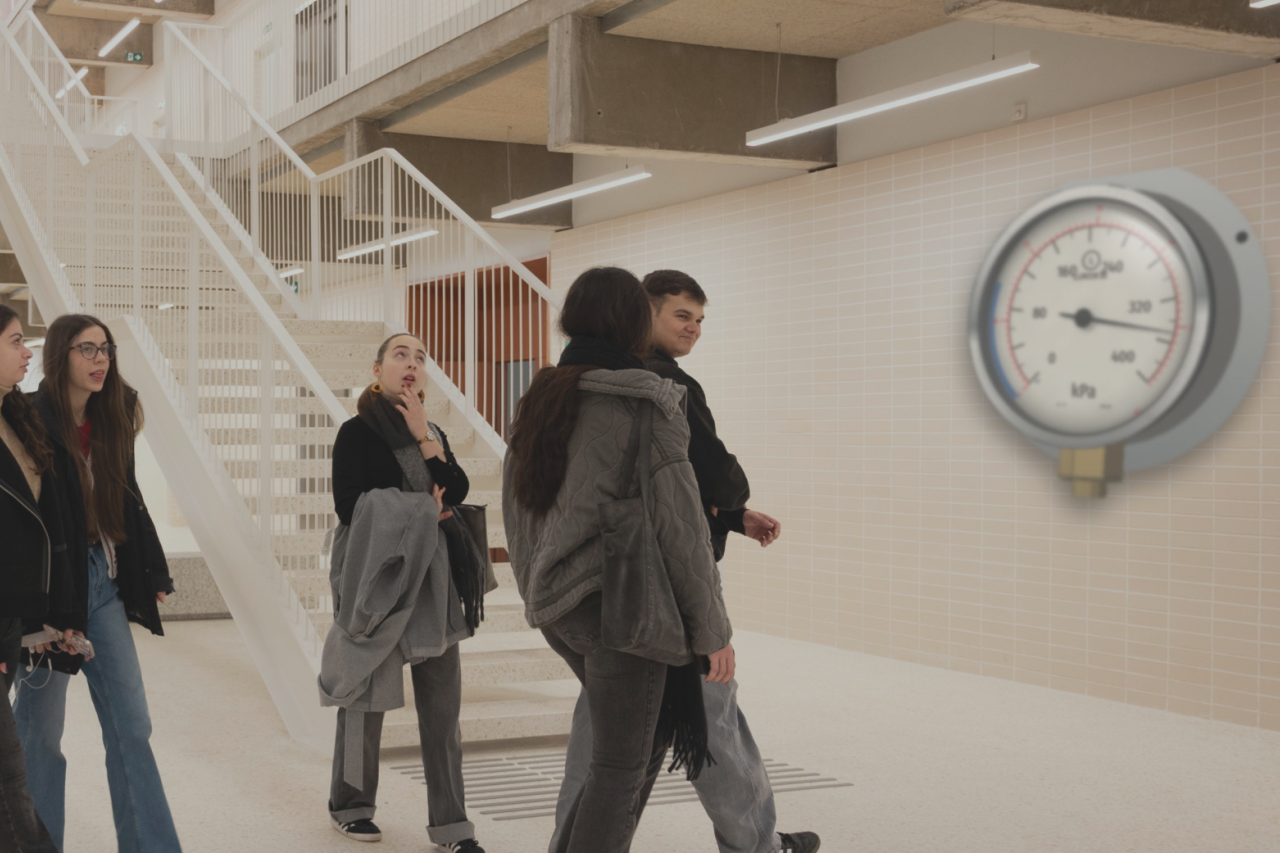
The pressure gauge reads 350 kPa
